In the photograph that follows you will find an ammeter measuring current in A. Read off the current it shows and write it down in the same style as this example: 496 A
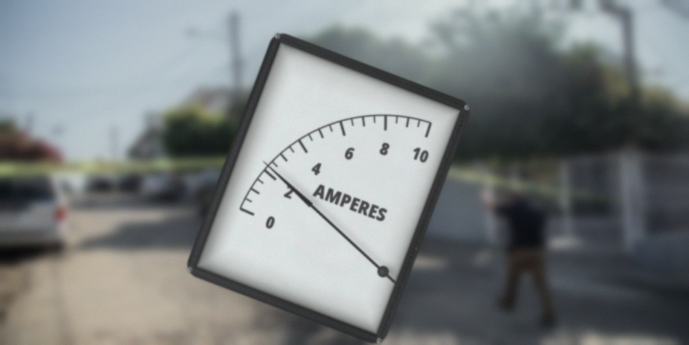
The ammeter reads 2.25 A
